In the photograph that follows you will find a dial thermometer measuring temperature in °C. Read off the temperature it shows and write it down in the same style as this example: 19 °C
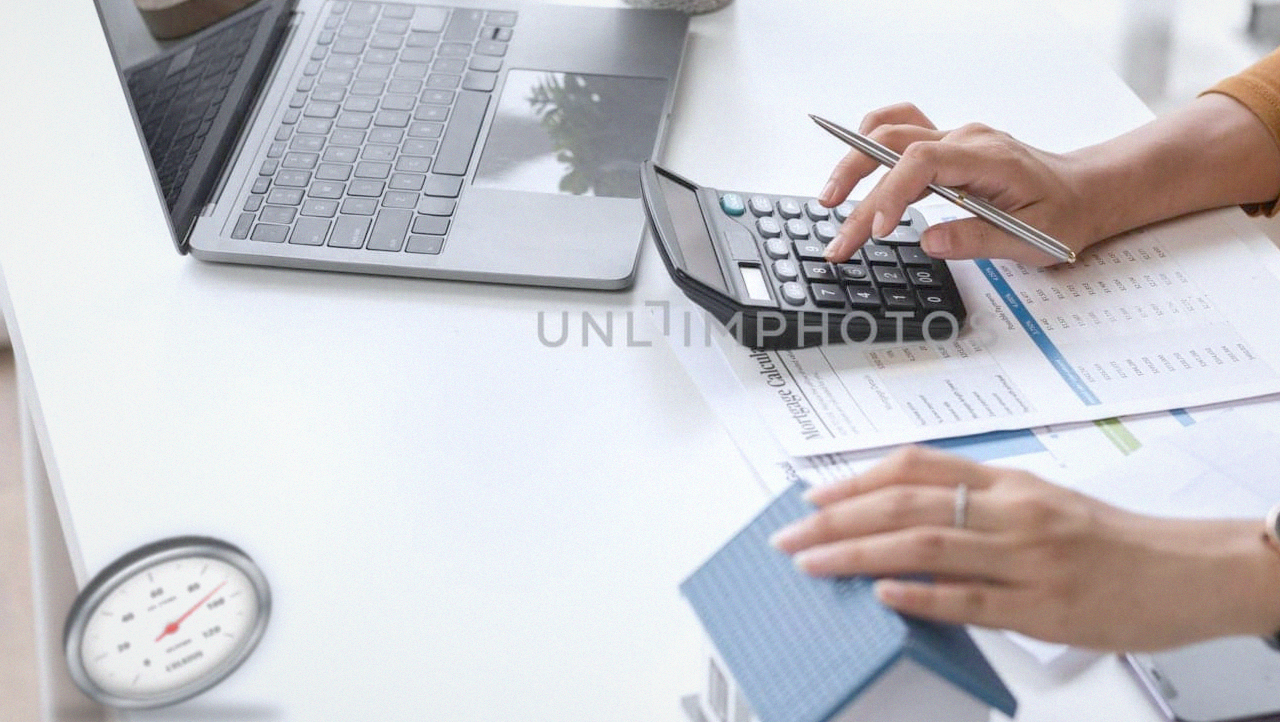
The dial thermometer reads 90 °C
